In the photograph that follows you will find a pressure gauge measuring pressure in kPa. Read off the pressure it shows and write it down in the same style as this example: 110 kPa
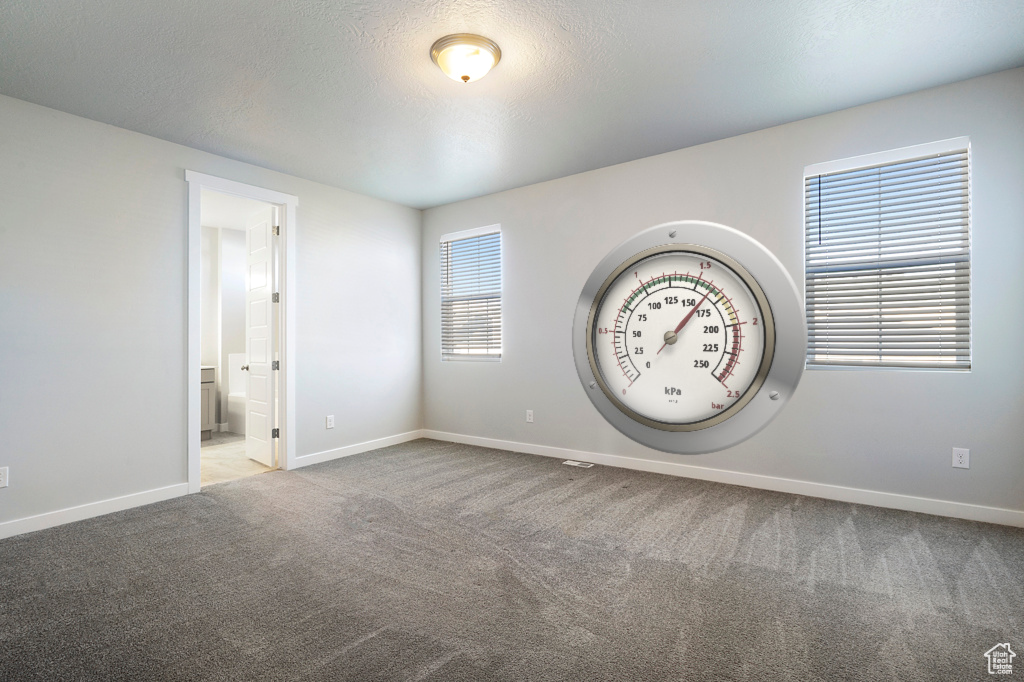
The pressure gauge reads 165 kPa
